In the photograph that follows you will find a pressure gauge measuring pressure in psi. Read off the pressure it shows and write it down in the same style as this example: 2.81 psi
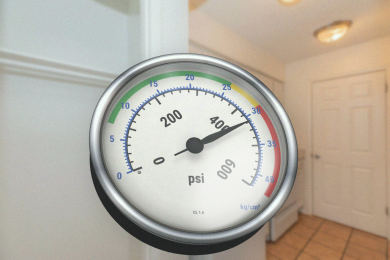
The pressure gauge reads 440 psi
